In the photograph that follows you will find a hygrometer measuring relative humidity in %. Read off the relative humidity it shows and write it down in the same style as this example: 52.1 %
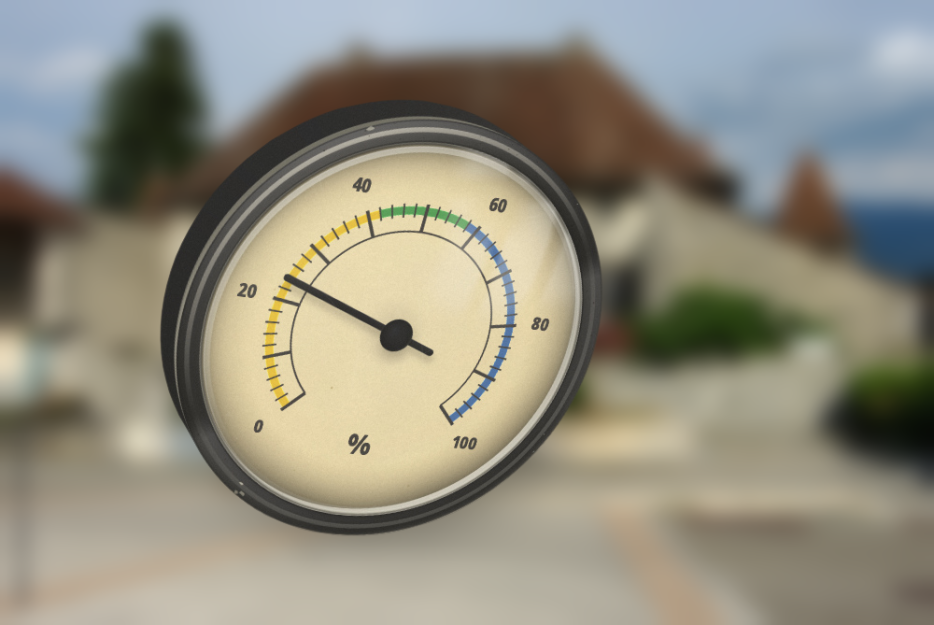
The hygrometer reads 24 %
